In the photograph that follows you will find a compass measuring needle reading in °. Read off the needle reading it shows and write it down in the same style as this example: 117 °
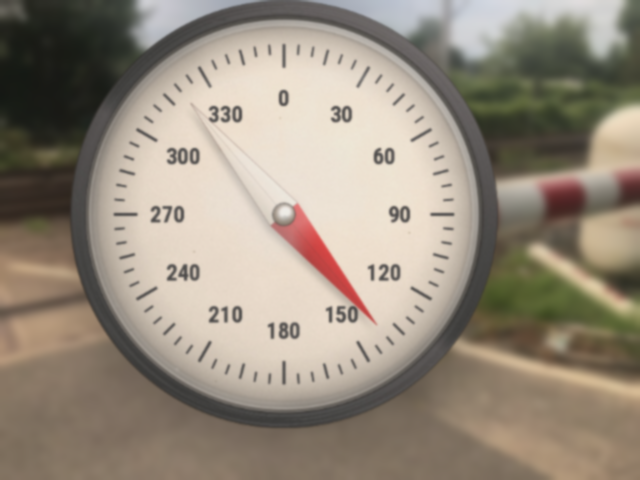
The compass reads 140 °
